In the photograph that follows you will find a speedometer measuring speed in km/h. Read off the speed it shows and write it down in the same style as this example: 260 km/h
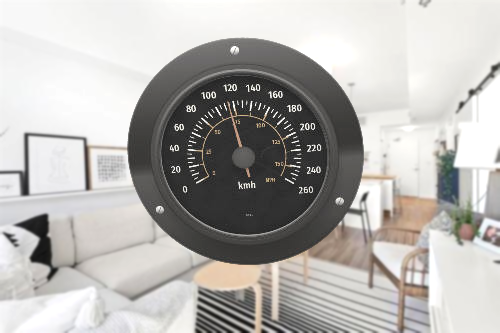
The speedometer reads 115 km/h
